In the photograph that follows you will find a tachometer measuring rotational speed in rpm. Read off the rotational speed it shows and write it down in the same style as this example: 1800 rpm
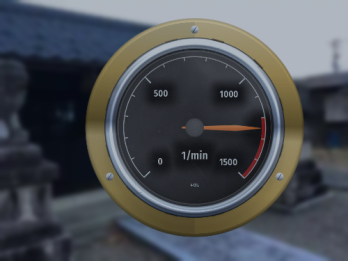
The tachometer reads 1250 rpm
